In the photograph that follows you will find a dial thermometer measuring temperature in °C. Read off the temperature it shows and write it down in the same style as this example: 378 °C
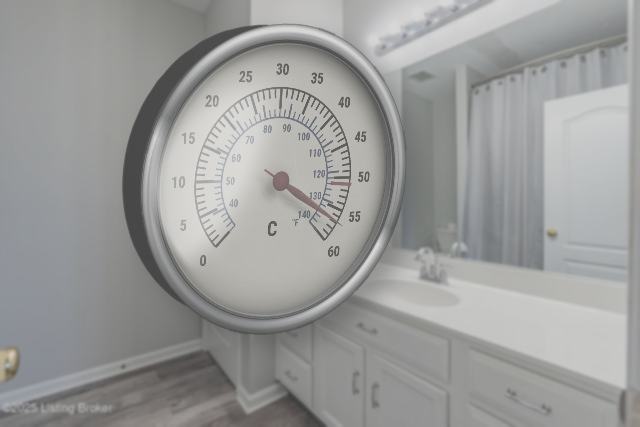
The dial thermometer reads 57 °C
